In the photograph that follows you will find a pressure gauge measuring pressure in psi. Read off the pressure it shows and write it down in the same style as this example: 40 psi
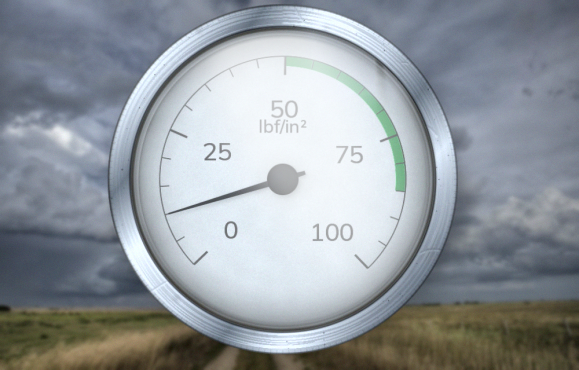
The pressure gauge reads 10 psi
